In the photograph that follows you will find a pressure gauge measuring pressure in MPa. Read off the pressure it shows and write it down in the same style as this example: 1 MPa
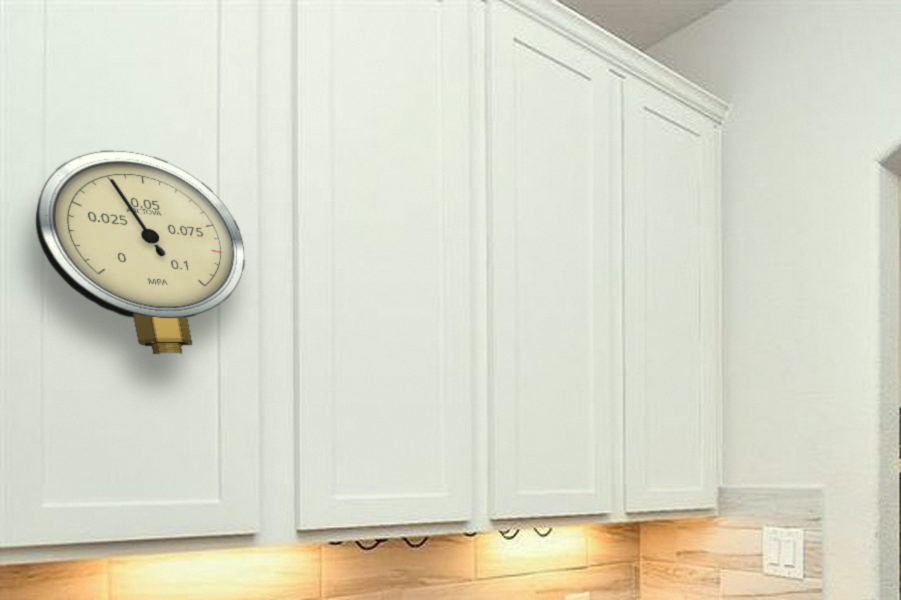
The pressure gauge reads 0.04 MPa
